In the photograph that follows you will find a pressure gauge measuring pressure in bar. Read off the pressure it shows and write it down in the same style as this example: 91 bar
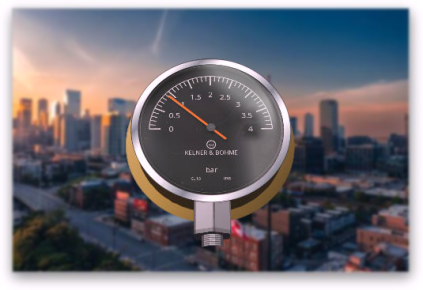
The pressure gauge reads 0.9 bar
